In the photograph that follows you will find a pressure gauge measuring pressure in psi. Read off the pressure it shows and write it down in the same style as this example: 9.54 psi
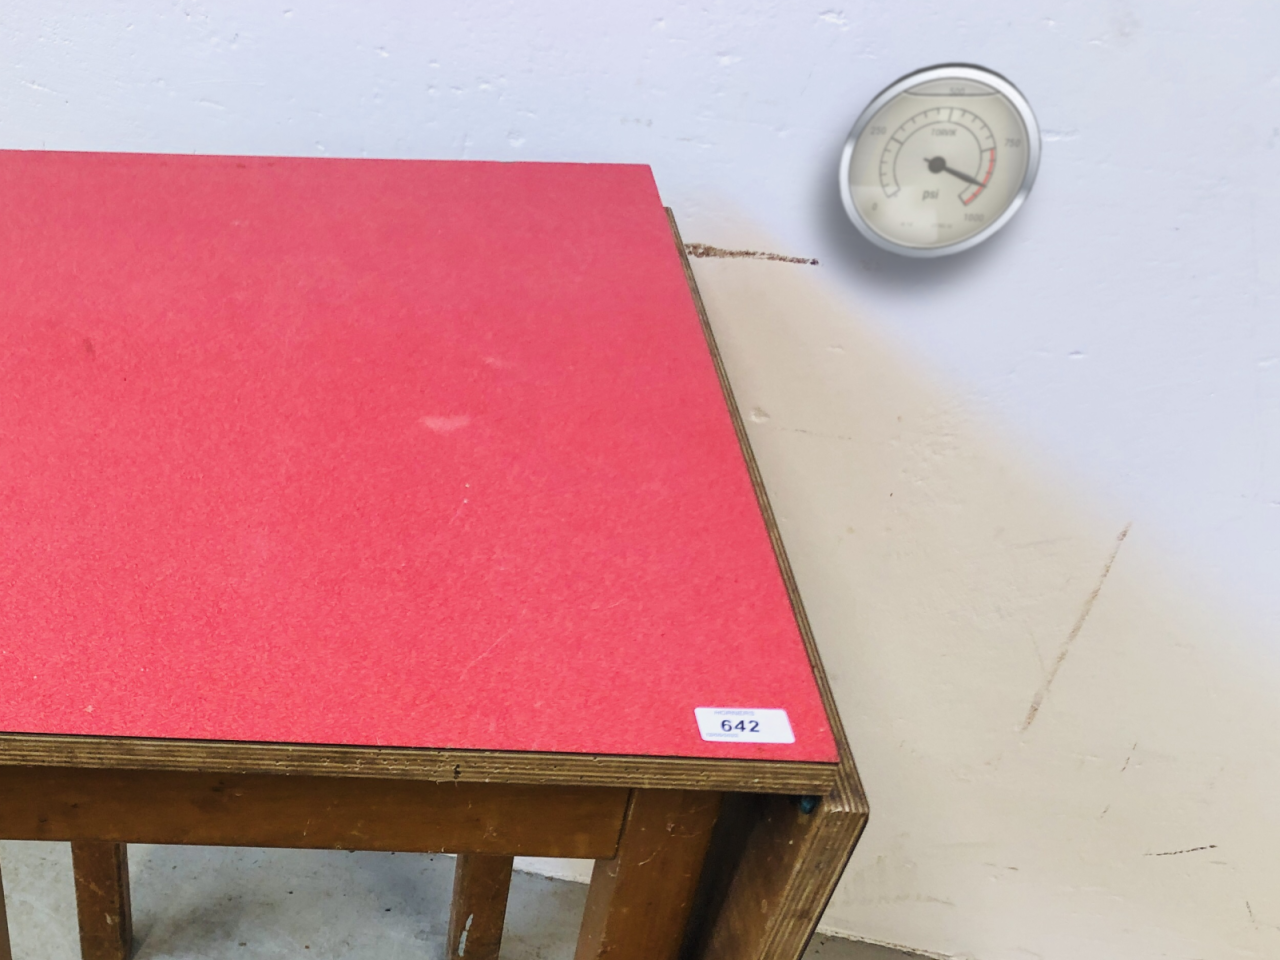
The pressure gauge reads 900 psi
